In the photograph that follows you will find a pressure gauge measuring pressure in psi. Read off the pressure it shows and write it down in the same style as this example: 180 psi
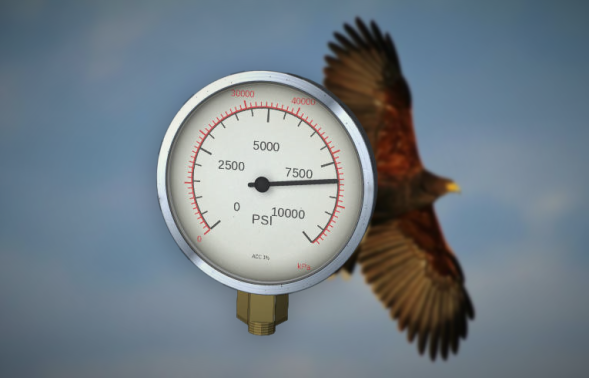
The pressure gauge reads 8000 psi
